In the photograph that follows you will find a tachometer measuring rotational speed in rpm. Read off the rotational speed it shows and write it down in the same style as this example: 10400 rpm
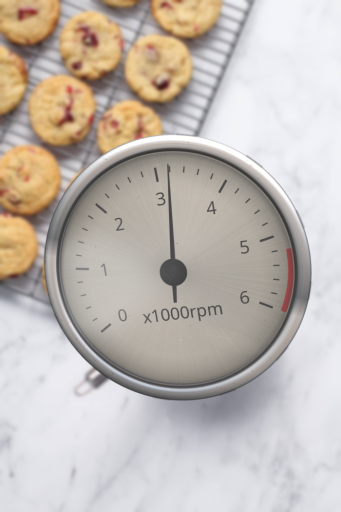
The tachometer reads 3200 rpm
